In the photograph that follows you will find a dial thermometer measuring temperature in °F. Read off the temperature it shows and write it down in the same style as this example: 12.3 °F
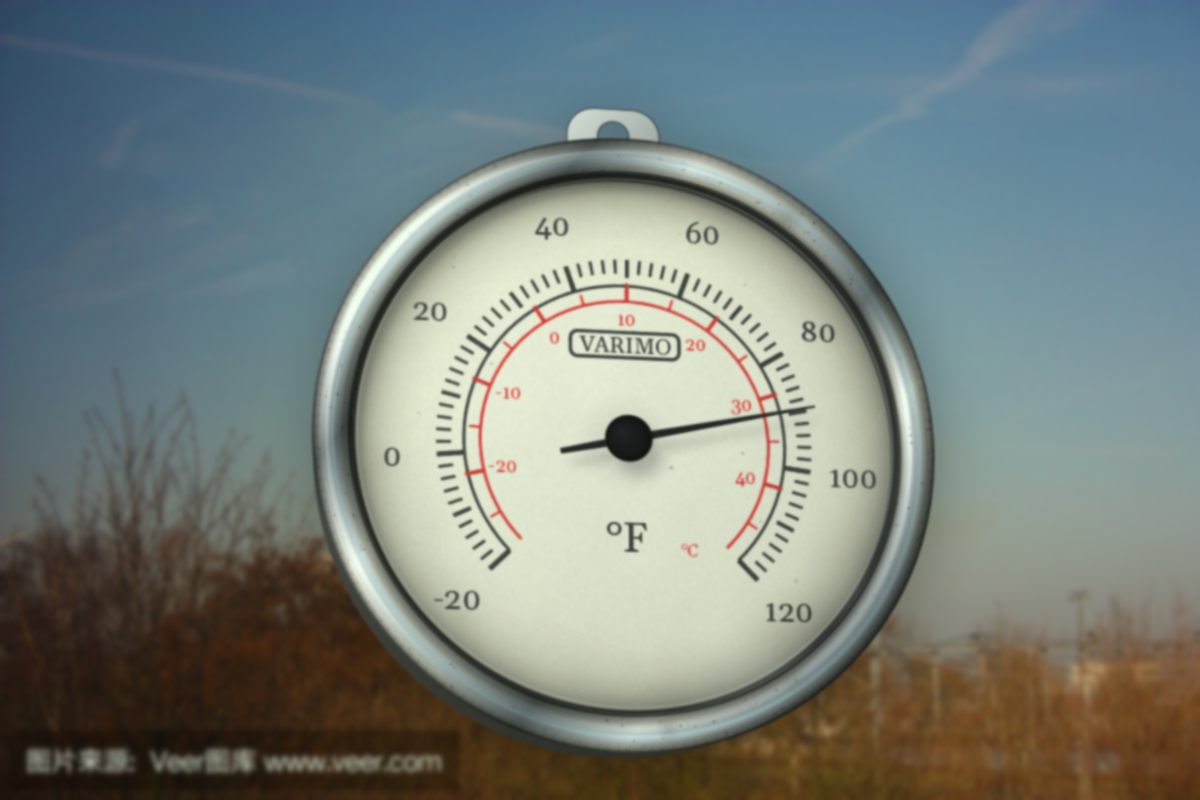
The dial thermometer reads 90 °F
